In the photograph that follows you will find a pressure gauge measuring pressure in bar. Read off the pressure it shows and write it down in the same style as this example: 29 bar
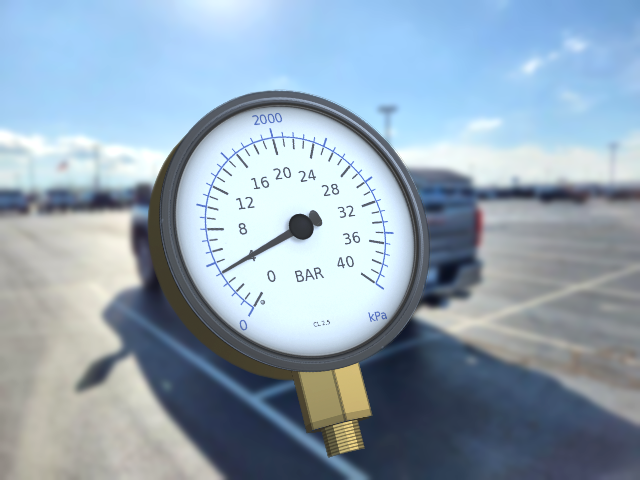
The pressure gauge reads 4 bar
